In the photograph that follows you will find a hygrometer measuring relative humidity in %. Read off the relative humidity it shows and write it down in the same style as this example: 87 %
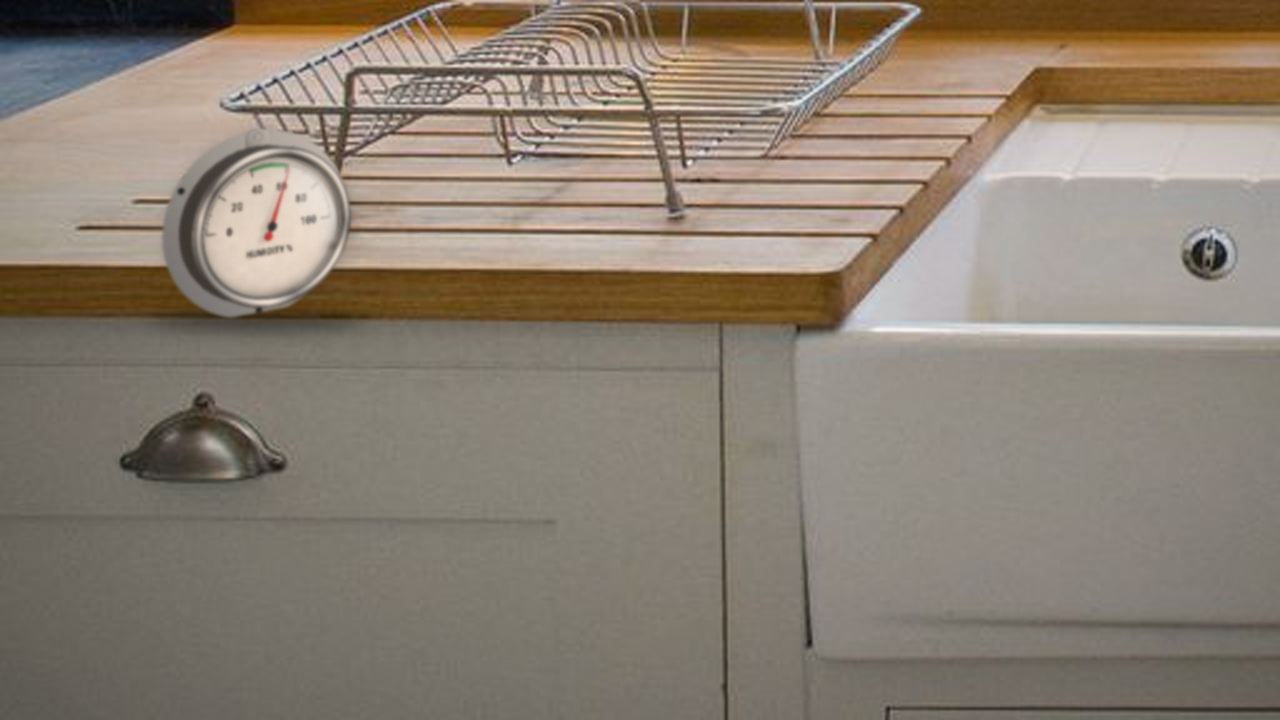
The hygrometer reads 60 %
